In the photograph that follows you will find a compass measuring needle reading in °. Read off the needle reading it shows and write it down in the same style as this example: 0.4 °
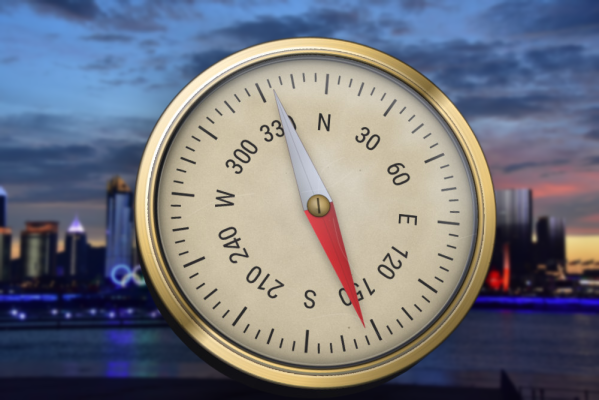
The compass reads 155 °
